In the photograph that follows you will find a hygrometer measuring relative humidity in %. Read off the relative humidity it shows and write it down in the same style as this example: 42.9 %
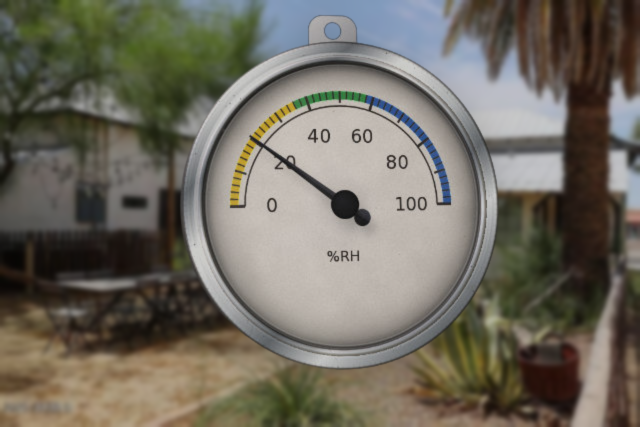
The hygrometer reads 20 %
